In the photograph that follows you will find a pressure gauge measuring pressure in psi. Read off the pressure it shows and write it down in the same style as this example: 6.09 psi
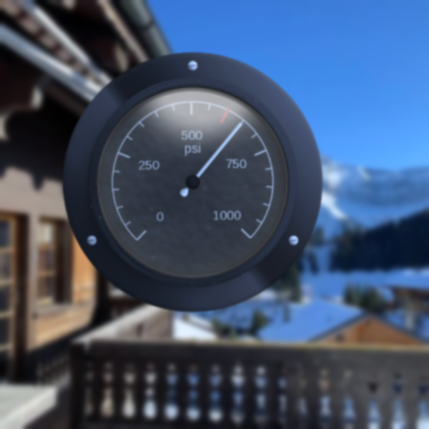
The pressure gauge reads 650 psi
